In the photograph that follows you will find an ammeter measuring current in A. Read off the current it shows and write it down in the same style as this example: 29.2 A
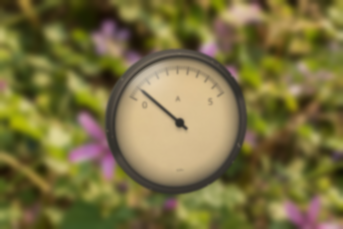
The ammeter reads 0.5 A
